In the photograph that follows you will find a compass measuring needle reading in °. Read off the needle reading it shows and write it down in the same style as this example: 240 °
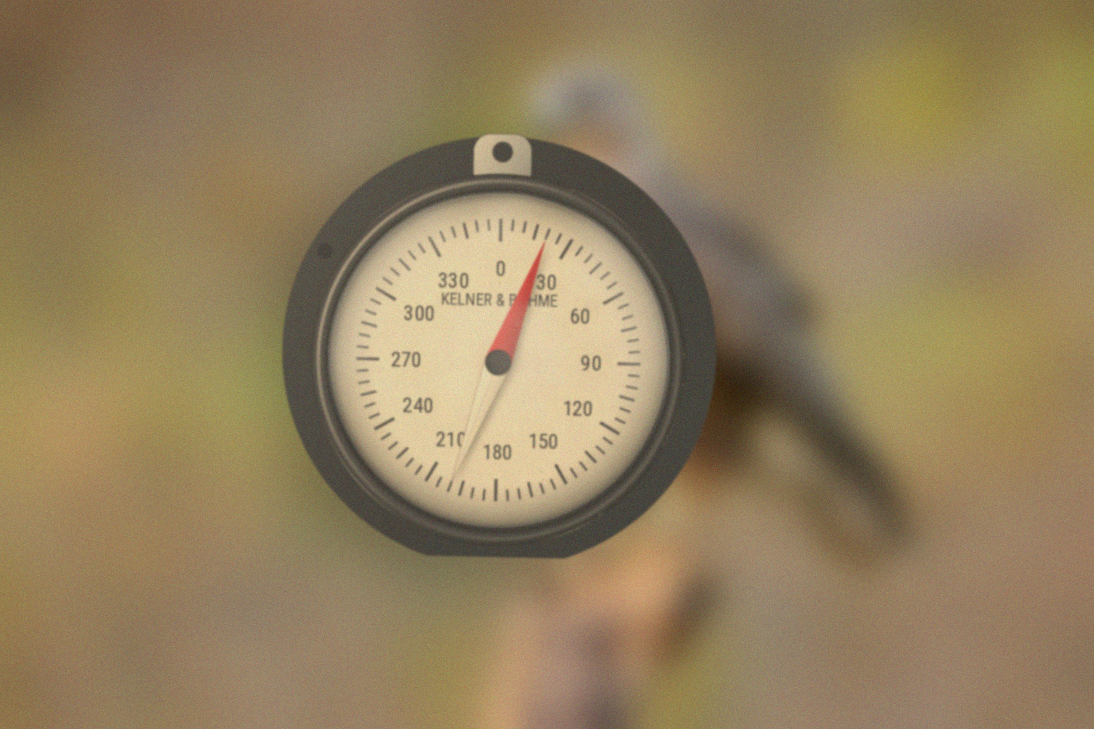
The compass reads 20 °
